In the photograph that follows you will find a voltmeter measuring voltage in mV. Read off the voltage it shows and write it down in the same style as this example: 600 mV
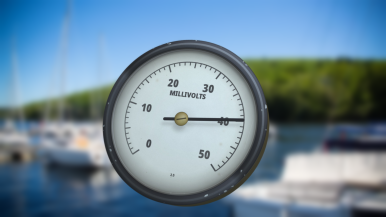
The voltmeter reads 40 mV
